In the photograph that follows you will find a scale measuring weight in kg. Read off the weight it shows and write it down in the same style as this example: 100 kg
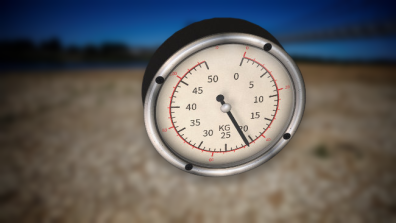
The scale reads 21 kg
